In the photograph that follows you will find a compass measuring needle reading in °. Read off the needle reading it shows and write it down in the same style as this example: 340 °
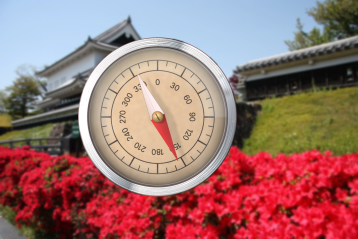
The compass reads 155 °
